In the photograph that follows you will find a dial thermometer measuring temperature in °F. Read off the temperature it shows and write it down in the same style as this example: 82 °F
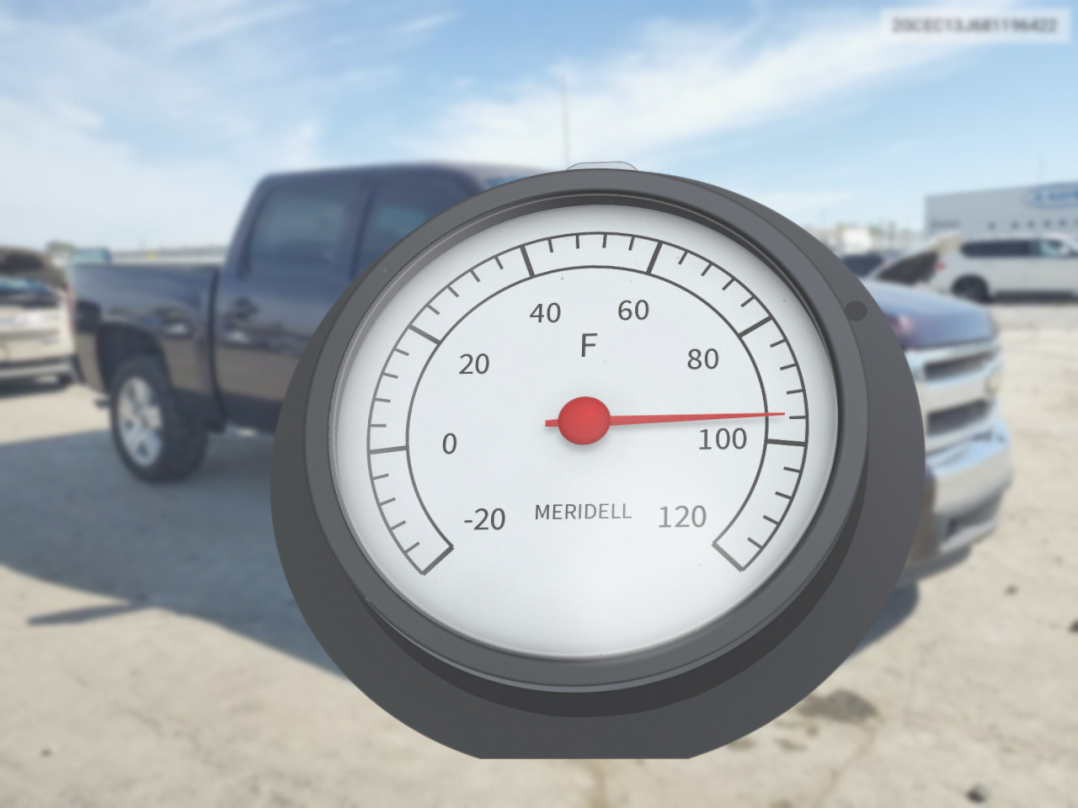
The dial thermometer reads 96 °F
